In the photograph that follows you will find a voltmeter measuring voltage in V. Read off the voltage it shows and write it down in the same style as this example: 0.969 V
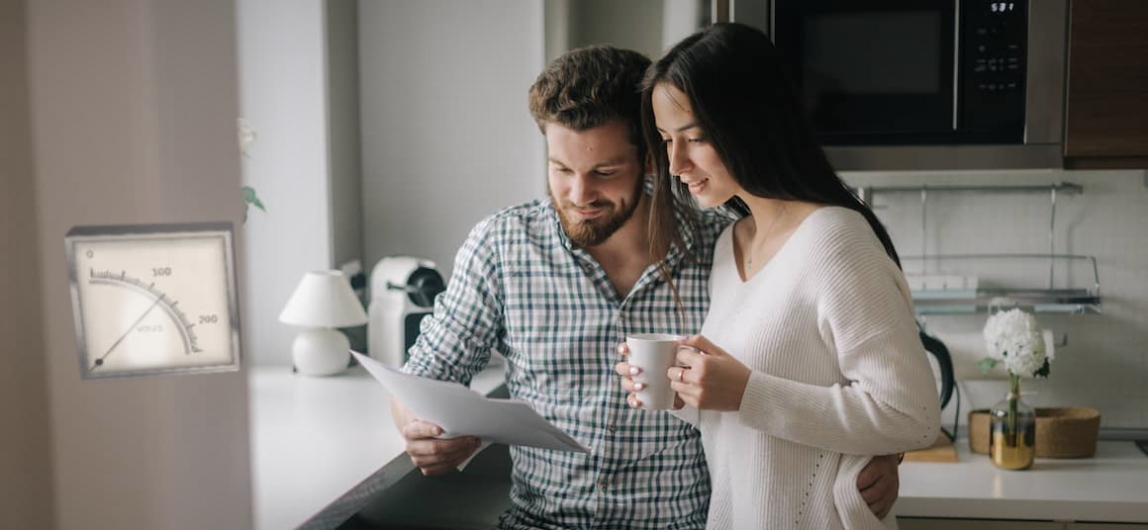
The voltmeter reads 125 V
